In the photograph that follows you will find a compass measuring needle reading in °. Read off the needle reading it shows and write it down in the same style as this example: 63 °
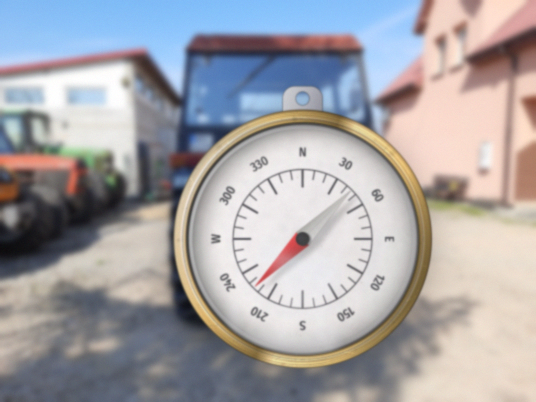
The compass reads 225 °
